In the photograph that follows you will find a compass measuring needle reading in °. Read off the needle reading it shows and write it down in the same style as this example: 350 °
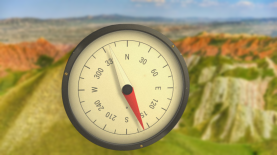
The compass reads 157.5 °
